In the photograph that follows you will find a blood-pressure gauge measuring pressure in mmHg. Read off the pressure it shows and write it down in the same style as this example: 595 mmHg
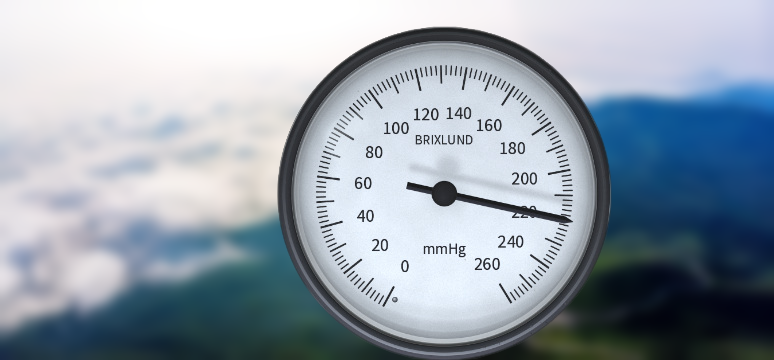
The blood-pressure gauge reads 220 mmHg
